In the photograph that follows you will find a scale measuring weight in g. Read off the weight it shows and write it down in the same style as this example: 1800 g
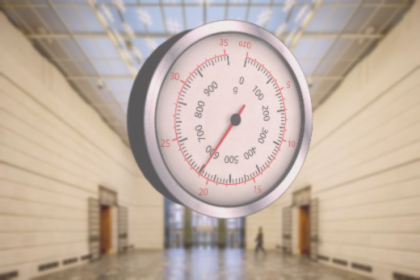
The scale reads 600 g
